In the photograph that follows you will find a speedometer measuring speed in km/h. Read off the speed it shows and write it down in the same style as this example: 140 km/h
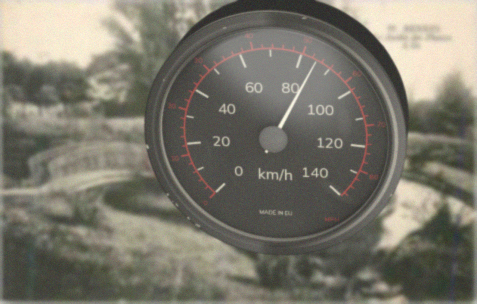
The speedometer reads 85 km/h
